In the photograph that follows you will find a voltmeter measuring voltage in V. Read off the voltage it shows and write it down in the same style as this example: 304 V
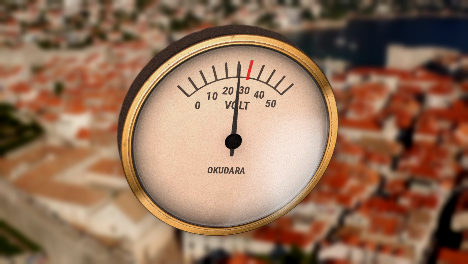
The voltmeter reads 25 V
